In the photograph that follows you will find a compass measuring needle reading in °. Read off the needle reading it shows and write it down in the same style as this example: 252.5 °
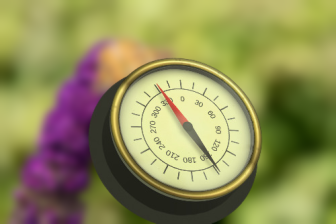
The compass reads 330 °
